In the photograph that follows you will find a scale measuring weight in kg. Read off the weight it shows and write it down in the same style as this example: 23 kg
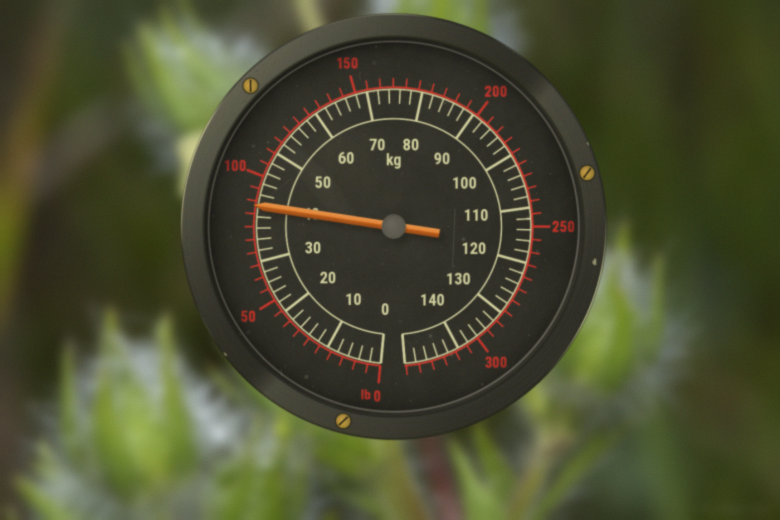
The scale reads 40 kg
